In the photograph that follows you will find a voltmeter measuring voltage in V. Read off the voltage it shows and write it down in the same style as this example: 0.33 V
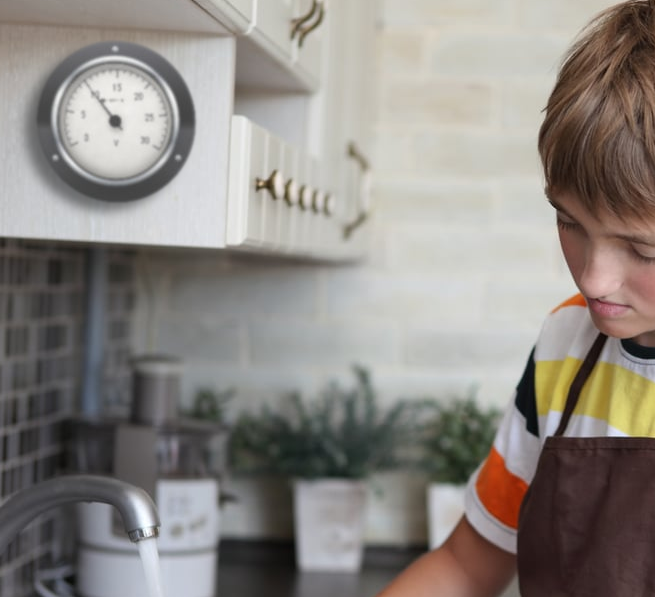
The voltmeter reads 10 V
